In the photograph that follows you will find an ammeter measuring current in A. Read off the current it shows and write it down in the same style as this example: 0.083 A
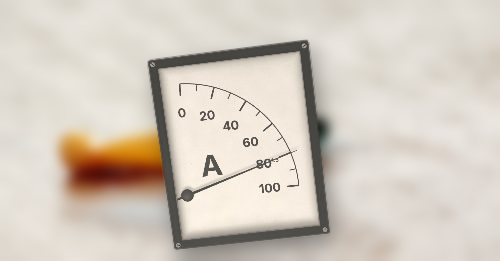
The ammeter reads 80 A
